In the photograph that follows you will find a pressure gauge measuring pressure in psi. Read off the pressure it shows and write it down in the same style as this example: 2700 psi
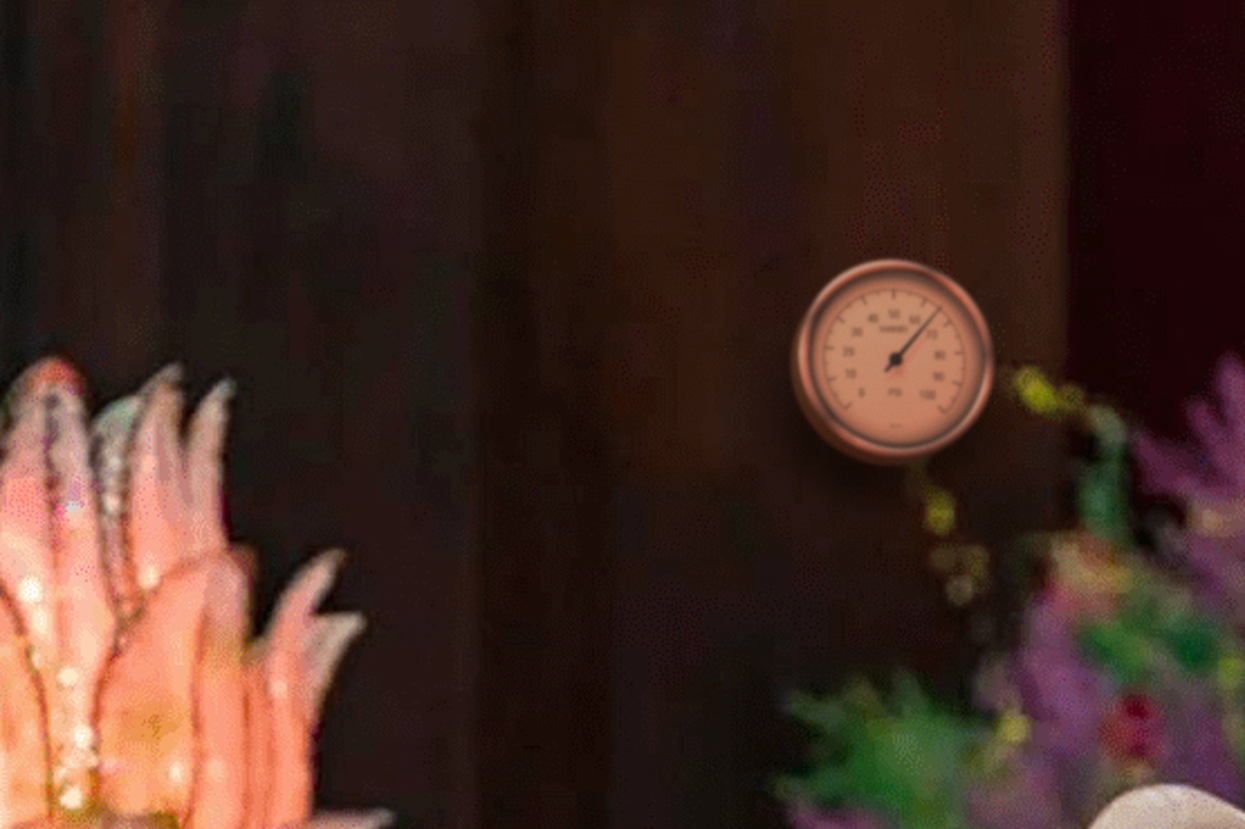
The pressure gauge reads 65 psi
